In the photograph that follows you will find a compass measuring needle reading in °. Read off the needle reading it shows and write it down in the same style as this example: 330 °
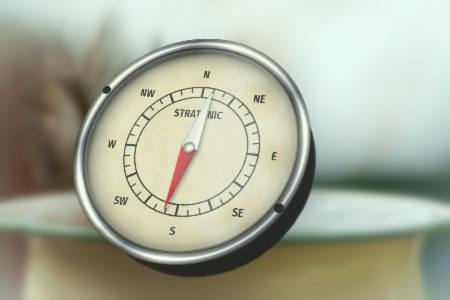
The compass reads 190 °
